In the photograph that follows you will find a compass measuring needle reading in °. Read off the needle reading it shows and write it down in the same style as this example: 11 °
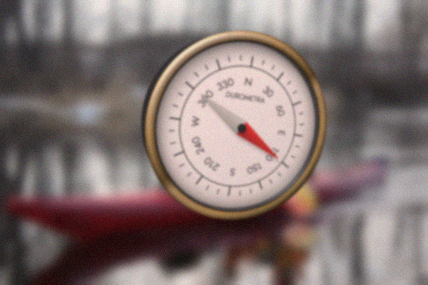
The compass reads 120 °
